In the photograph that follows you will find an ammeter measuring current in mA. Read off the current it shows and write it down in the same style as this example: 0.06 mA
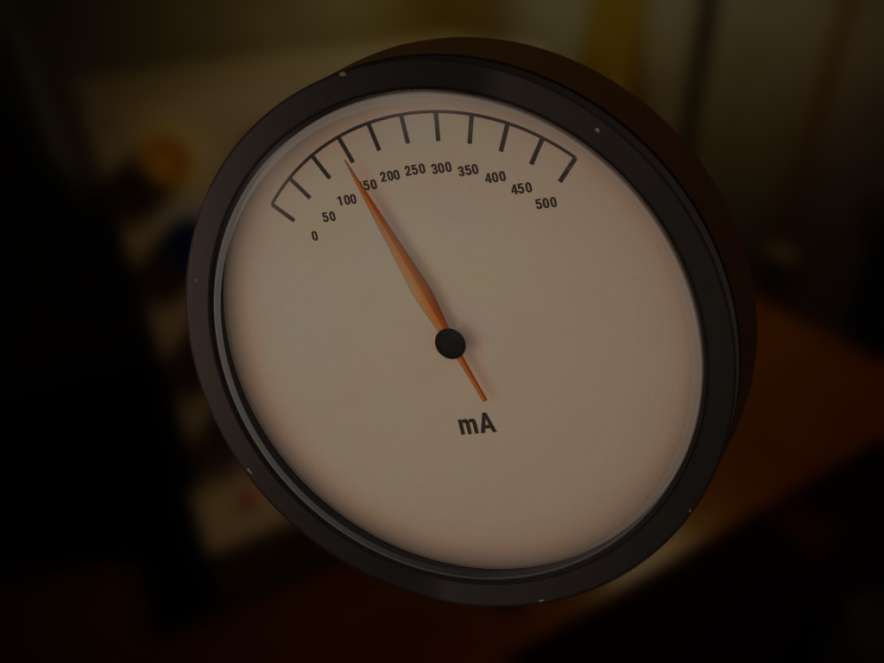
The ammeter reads 150 mA
